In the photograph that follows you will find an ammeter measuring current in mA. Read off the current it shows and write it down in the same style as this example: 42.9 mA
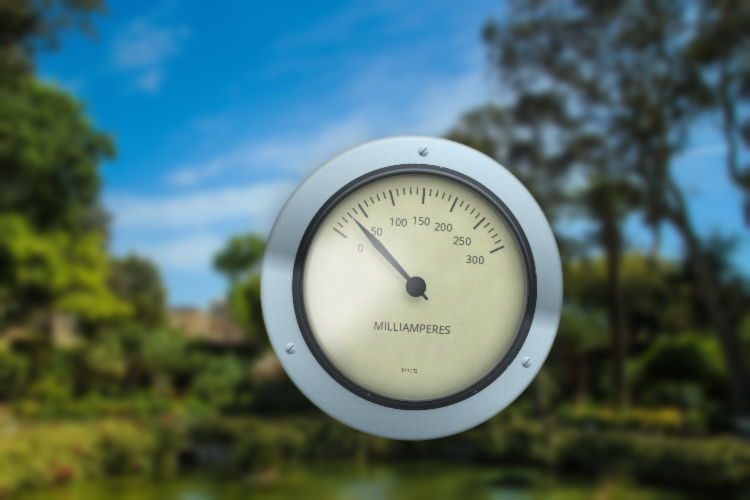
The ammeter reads 30 mA
